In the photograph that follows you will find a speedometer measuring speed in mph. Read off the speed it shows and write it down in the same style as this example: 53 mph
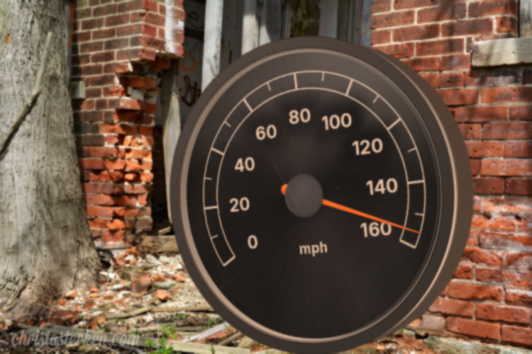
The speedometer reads 155 mph
